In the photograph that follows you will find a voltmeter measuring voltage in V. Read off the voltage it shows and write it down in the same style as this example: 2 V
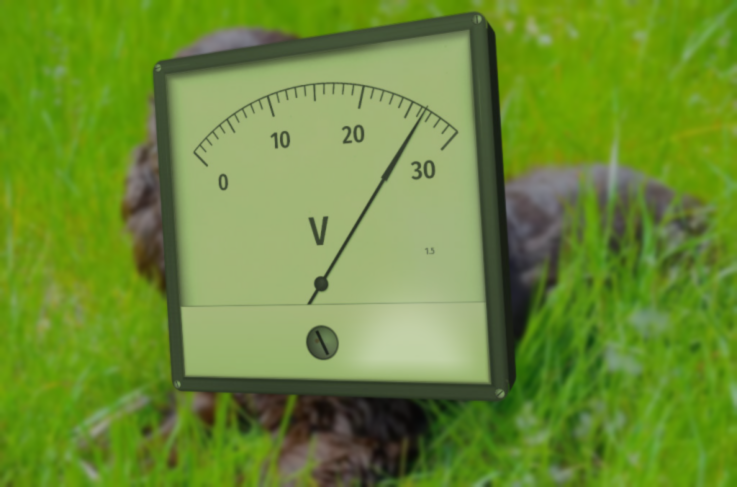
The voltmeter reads 26.5 V
